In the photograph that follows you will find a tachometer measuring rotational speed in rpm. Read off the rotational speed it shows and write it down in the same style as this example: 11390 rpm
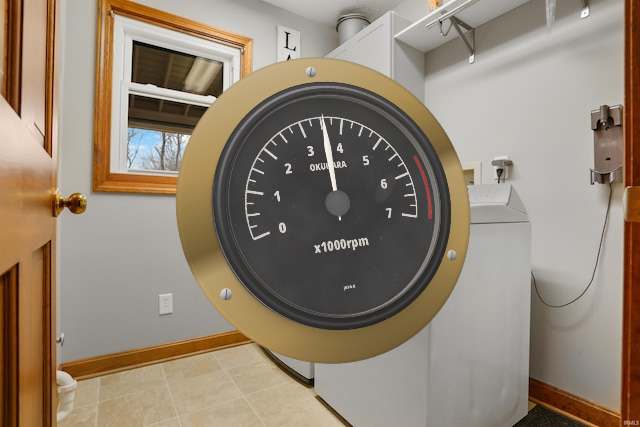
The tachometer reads 3500 rpm
